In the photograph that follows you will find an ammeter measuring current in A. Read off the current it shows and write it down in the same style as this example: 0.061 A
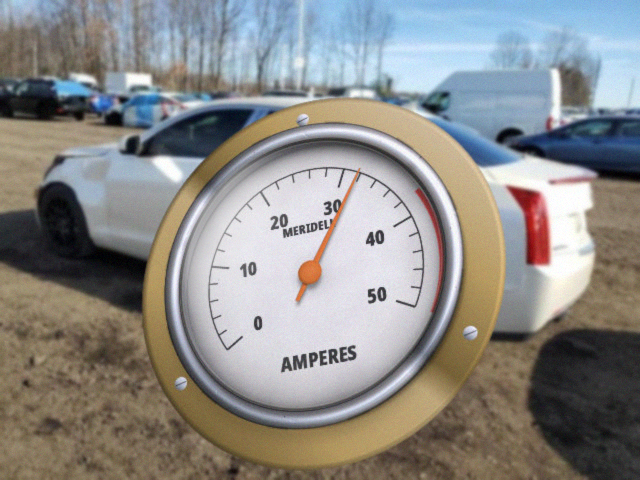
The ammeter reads 32 A
